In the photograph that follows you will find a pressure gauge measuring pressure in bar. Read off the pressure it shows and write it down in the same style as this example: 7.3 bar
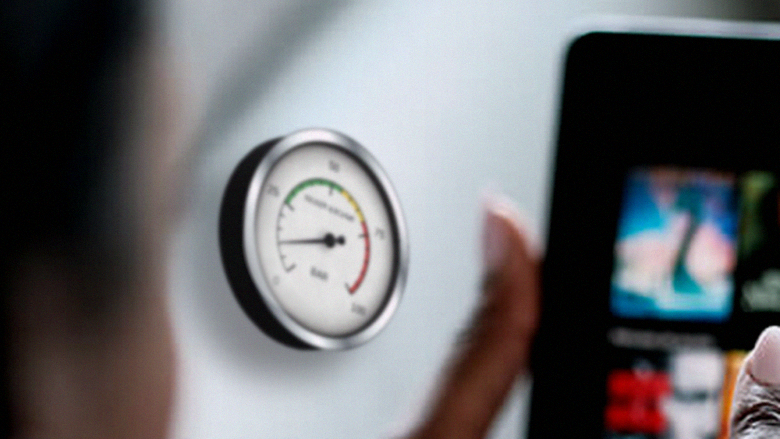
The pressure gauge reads 10 bar
